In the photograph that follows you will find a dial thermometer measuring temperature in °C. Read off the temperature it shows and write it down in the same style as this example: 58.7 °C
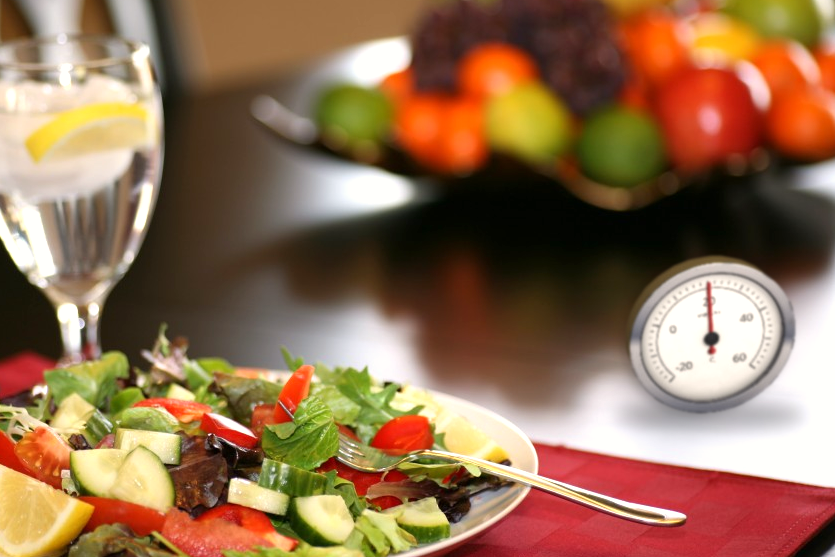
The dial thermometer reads 20 °C
